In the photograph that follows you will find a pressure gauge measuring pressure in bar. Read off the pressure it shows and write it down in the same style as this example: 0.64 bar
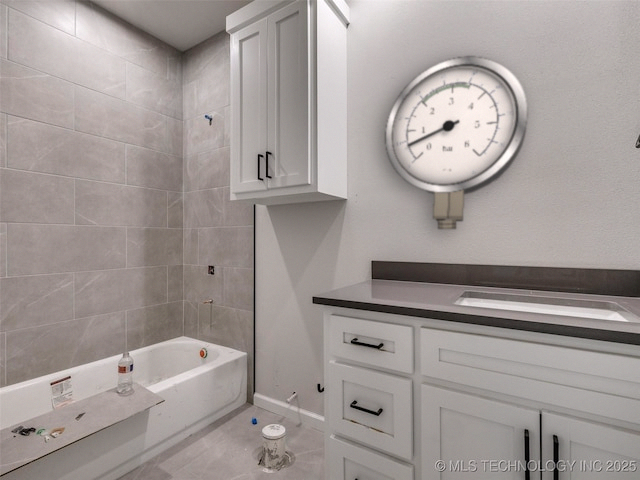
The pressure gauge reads 0.5 bar
